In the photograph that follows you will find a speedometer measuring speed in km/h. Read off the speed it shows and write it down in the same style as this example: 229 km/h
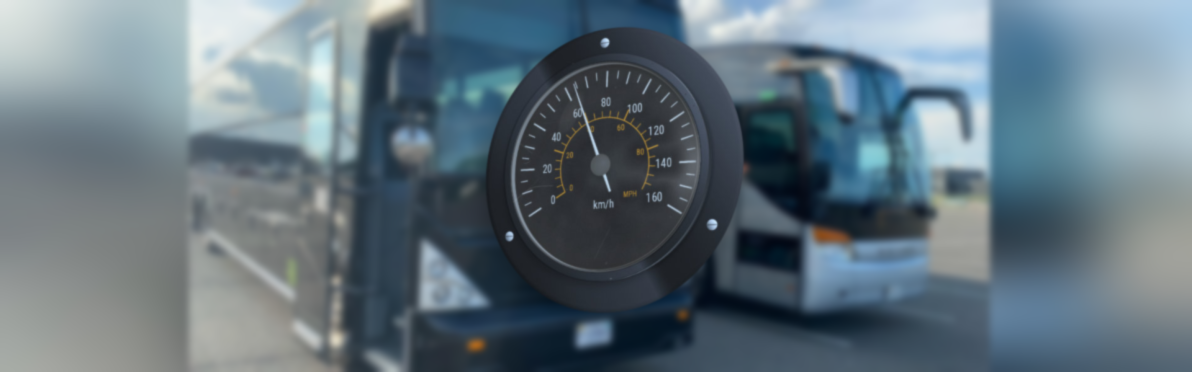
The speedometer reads 65 km/h
